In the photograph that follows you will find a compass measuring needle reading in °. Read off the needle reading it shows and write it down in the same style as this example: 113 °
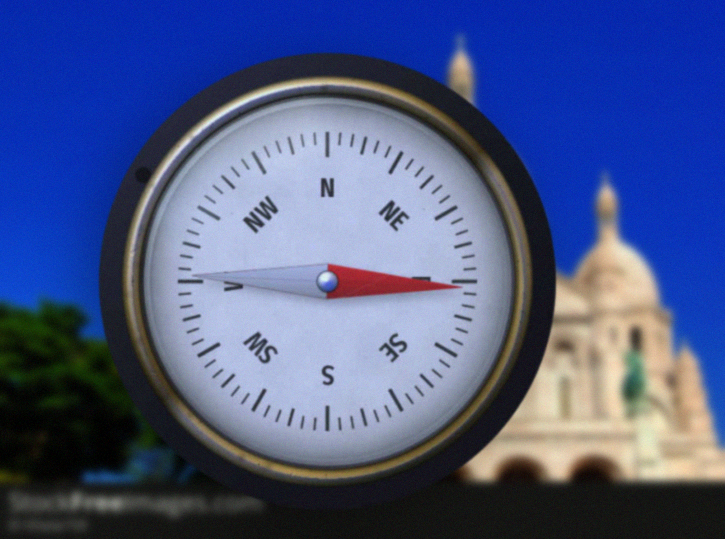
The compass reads 92.5 °
